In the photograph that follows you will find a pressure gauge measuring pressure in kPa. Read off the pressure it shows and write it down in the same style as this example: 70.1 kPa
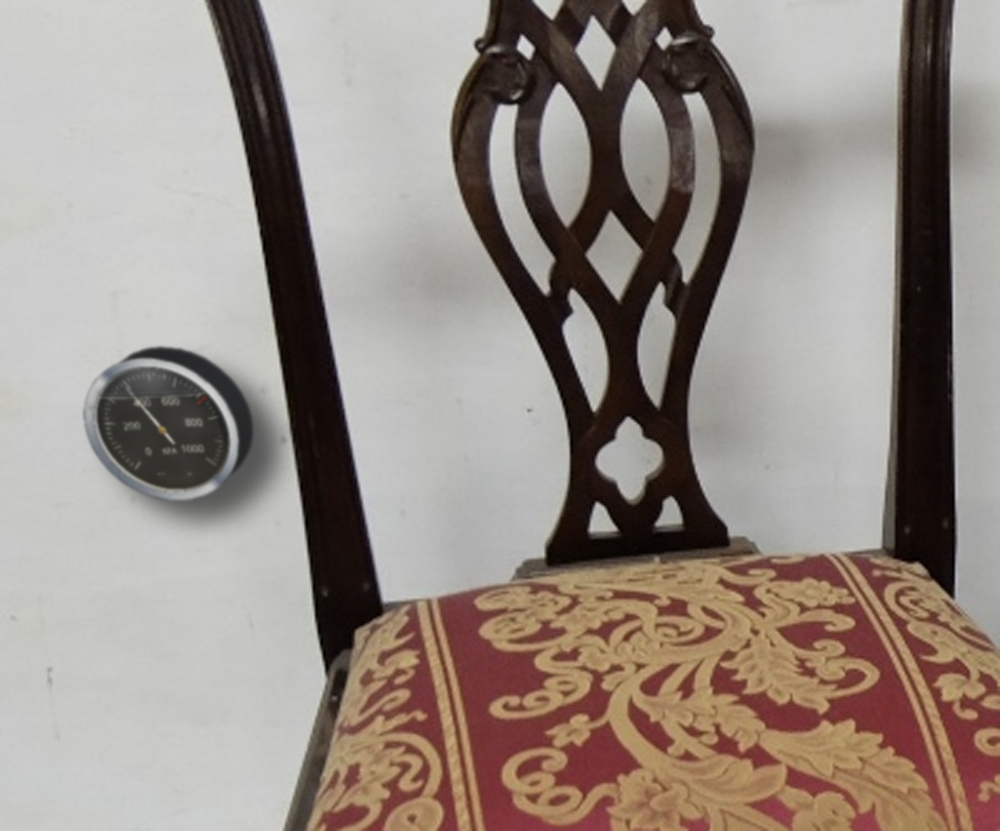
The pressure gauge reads 400 kPa
